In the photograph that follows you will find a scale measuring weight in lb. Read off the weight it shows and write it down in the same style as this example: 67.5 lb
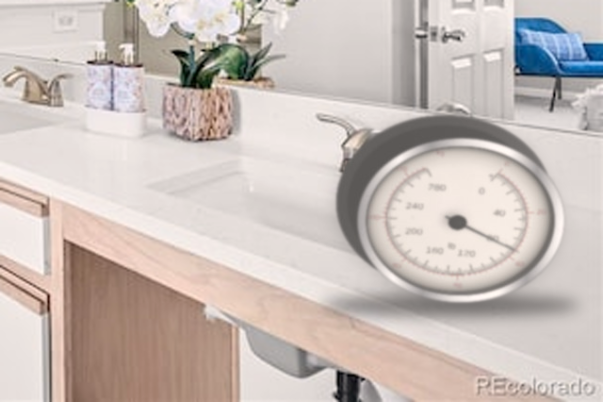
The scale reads 80 lb
